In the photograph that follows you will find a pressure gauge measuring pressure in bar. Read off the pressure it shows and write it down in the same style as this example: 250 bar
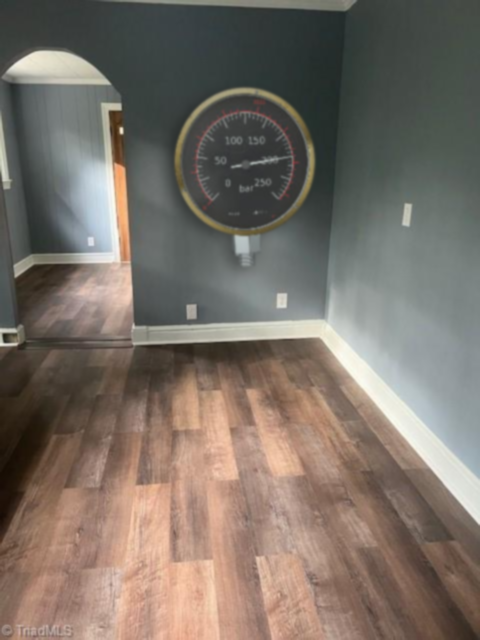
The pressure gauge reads 200 bar
